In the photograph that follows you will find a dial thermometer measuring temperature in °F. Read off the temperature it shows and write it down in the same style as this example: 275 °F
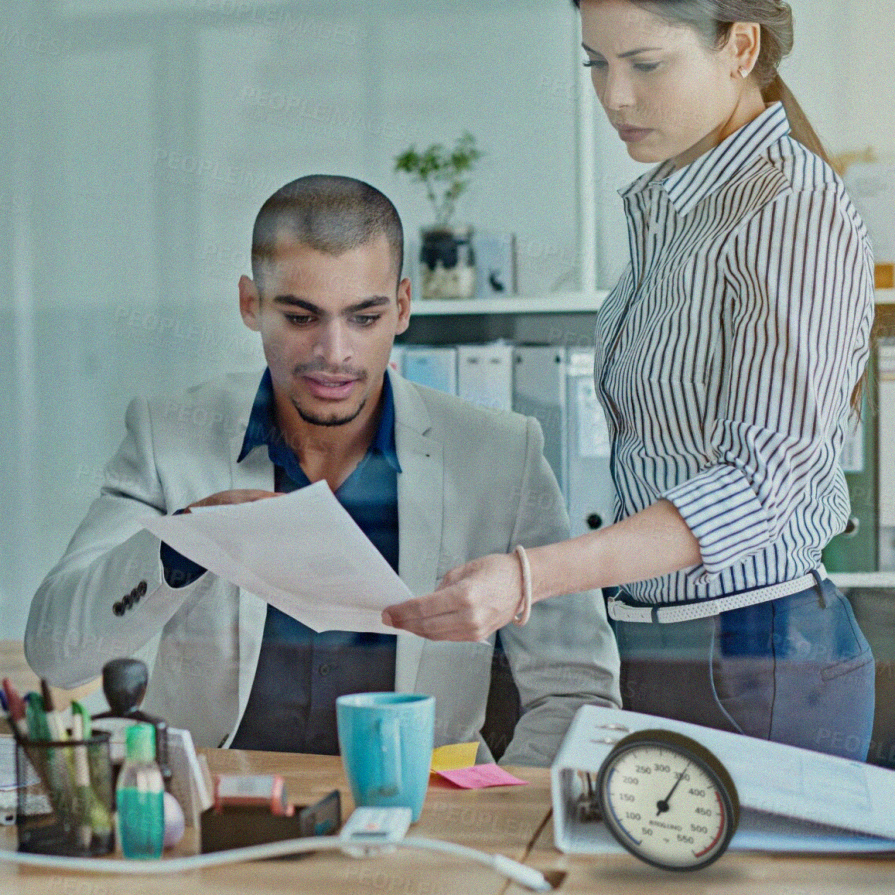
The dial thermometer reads 350 °F
